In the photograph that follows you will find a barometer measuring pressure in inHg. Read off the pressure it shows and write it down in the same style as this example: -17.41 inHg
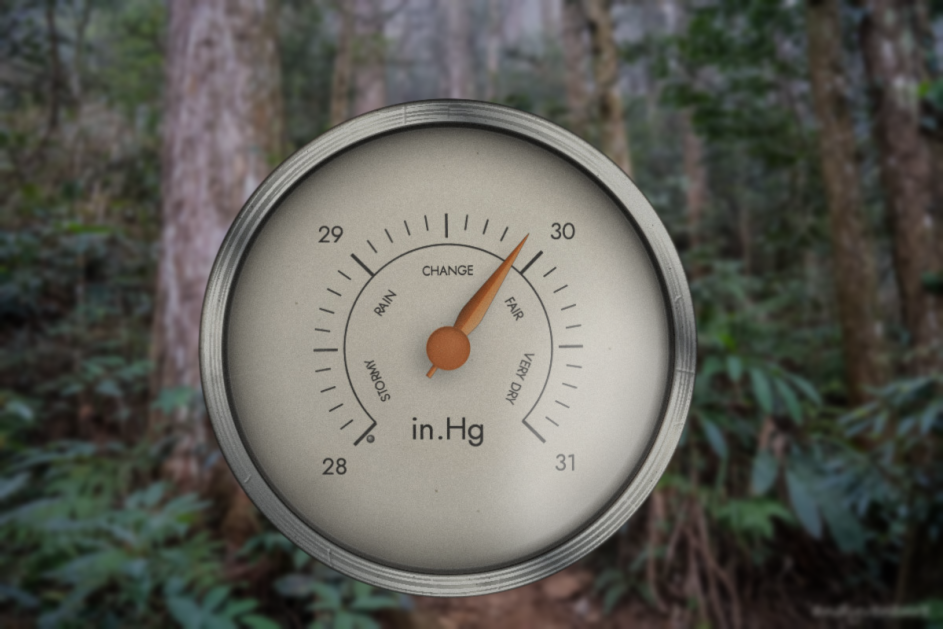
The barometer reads 29.9 inHg
